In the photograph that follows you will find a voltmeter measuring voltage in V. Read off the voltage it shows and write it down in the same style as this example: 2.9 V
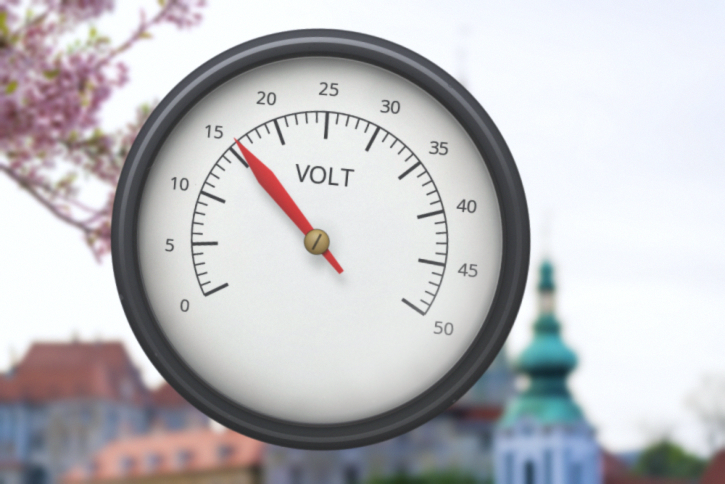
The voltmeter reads 16 V
